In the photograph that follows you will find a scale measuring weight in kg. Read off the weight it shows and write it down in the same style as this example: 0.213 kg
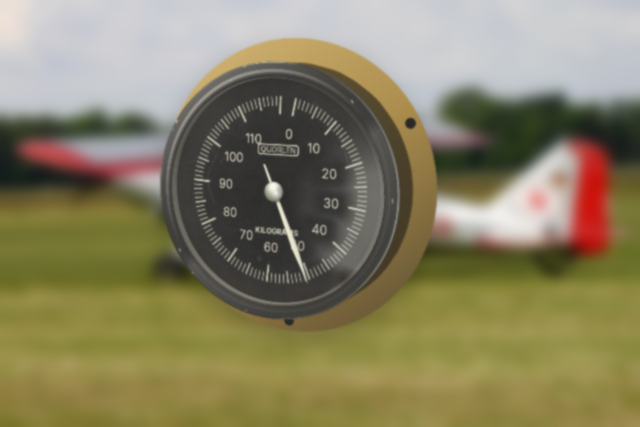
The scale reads 50 kg
